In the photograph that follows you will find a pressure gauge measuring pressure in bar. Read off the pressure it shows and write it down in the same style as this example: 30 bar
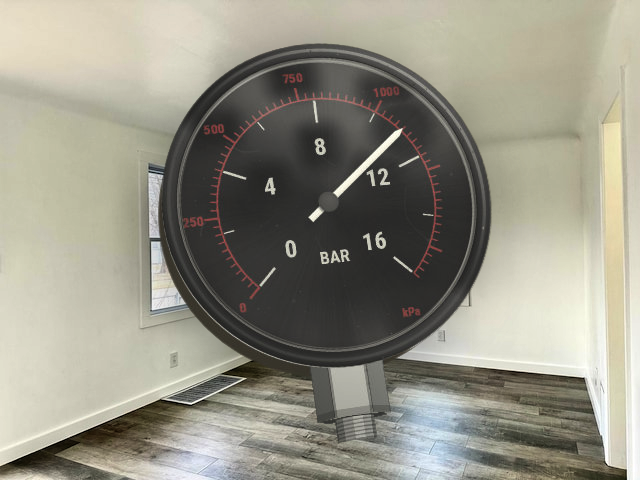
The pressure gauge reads 11 bar
